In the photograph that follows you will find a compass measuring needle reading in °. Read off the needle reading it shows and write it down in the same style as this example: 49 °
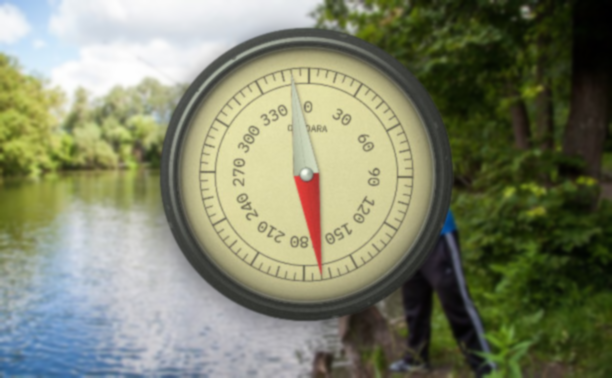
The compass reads 170 °
